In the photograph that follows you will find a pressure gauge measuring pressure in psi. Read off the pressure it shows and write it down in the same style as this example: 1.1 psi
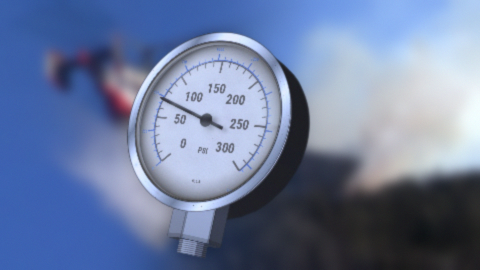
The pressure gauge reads 70 psi
